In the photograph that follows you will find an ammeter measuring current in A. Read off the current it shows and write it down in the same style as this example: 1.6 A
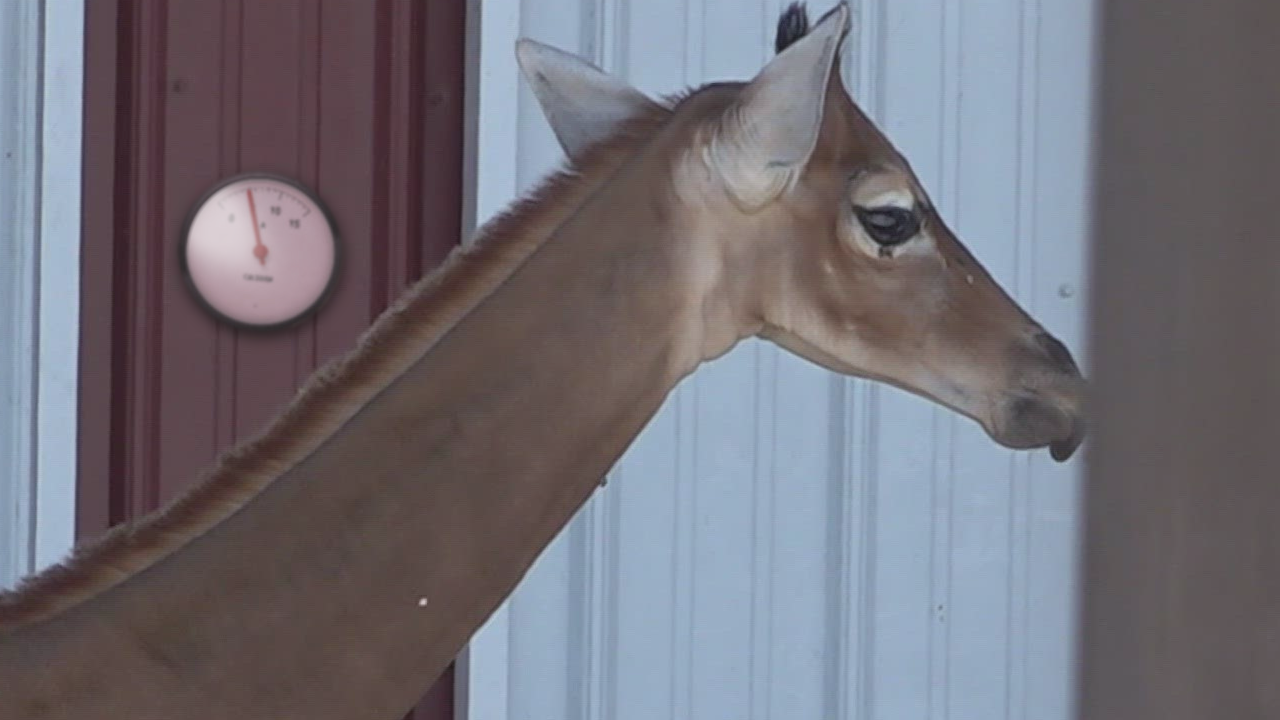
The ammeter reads 5 A
